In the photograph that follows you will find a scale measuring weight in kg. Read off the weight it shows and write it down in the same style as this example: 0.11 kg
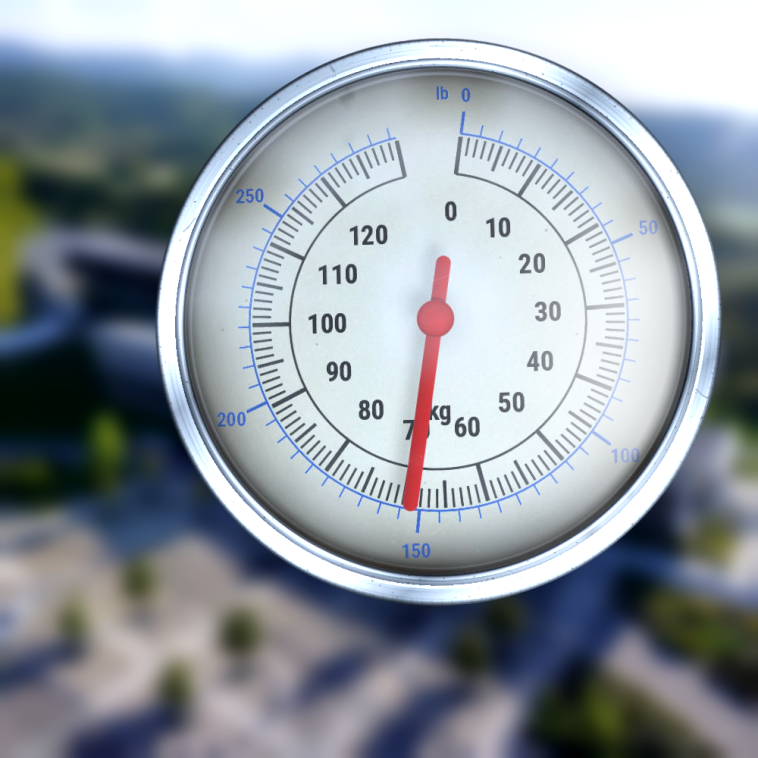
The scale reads 69 kg
